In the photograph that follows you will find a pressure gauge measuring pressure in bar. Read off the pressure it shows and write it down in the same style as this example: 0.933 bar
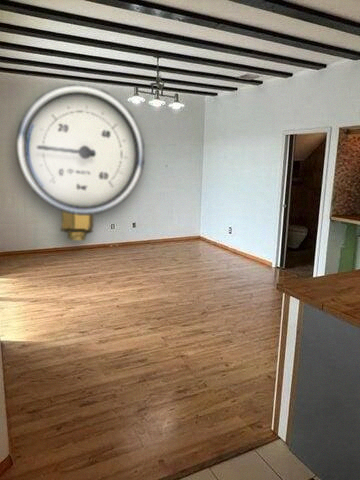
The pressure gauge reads 10 bar
